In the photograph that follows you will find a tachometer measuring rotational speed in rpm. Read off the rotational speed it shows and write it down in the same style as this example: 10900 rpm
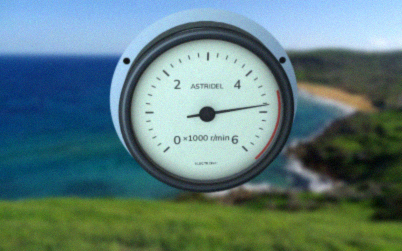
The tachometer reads 4800 rpm
